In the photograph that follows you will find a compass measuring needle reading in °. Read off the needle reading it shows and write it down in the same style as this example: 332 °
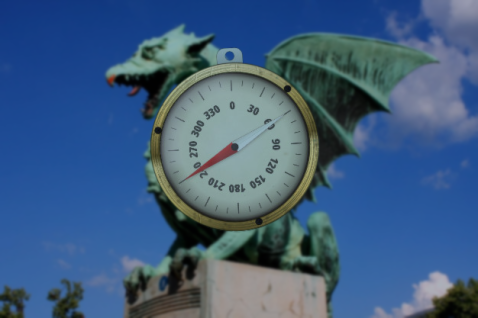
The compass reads 240 °
